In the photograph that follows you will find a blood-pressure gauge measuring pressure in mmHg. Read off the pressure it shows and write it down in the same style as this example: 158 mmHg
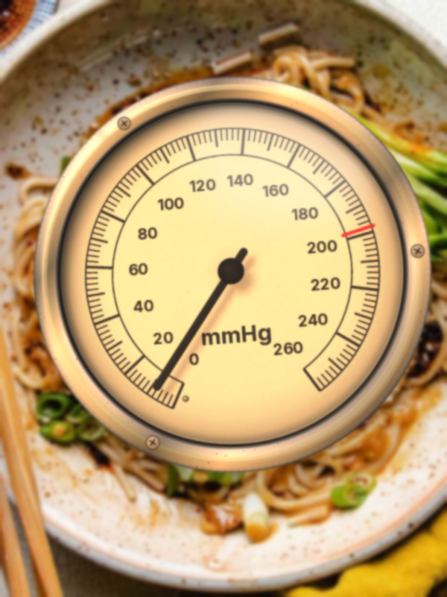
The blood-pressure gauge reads 8 mmHg
